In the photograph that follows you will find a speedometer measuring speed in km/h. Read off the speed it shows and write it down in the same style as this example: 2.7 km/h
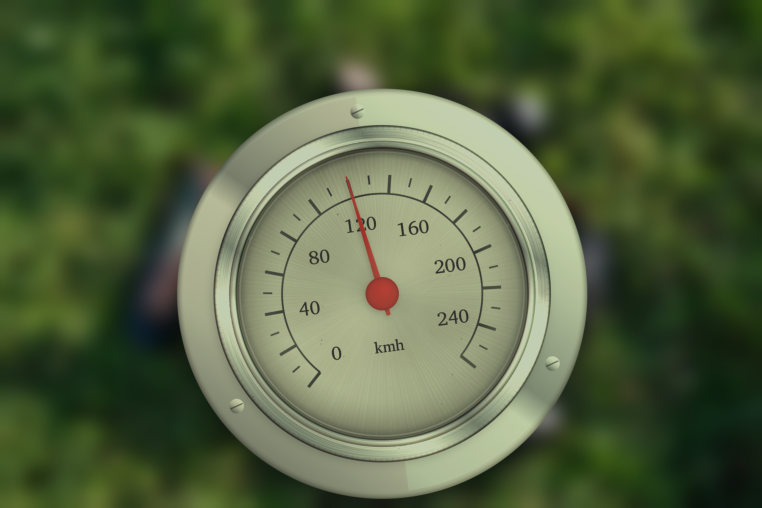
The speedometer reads 120 km/h
